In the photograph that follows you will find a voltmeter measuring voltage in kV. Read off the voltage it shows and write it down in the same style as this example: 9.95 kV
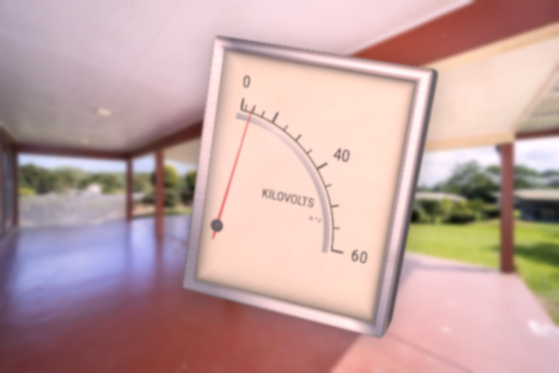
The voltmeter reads 10 kV
